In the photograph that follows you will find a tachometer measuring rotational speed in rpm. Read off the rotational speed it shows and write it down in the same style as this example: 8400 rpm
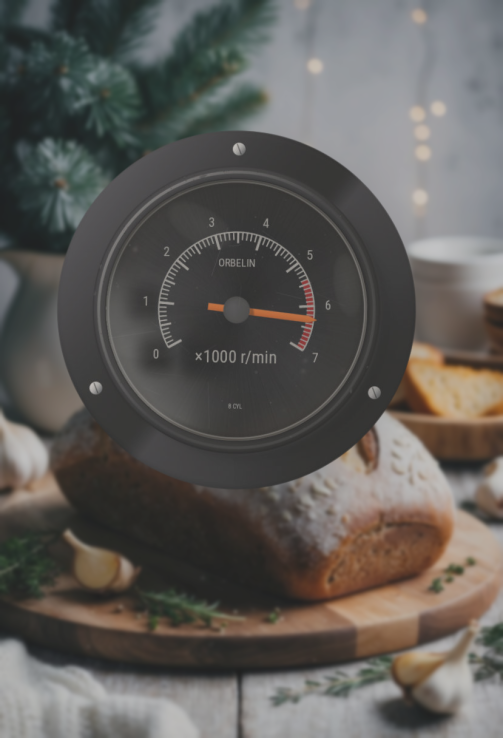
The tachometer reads 6300 rpm
